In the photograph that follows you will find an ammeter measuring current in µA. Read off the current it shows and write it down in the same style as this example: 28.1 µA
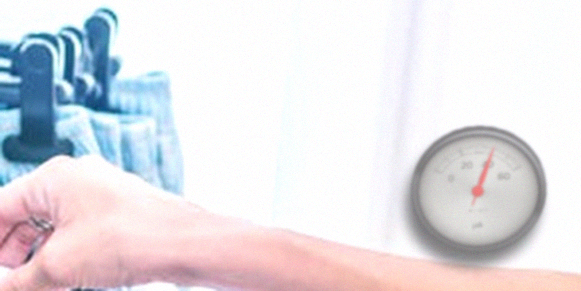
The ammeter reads 40 µA
